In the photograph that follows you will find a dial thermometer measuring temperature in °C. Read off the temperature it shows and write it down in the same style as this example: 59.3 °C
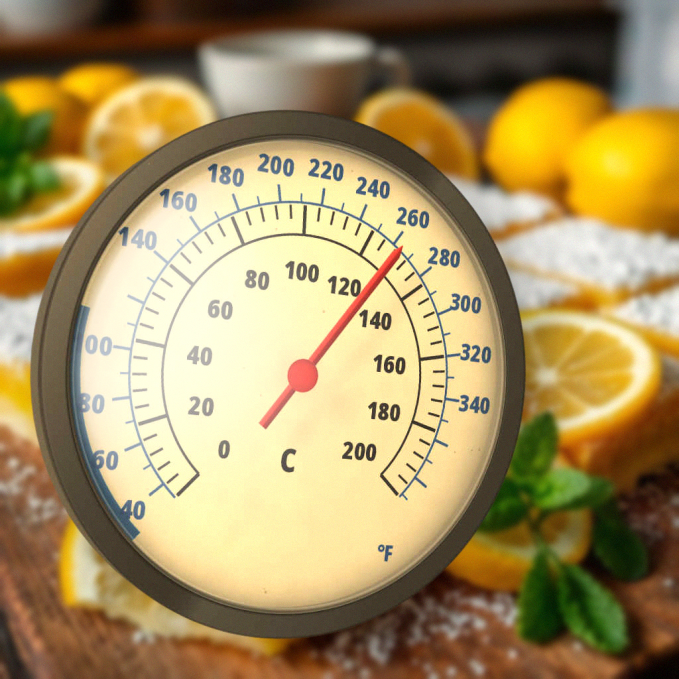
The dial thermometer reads 128 °C
